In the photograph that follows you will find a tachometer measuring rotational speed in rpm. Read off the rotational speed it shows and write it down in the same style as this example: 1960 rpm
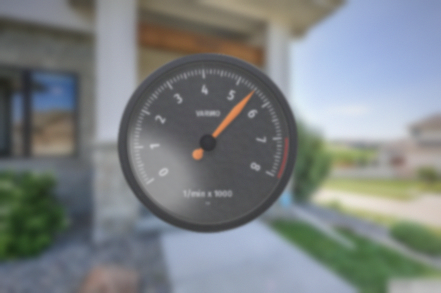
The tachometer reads 5500 rpm
